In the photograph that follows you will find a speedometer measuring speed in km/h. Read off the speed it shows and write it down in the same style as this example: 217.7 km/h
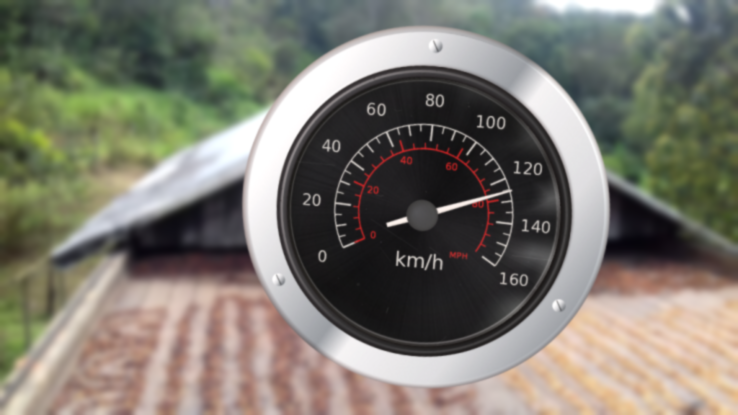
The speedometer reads 125 km/h
